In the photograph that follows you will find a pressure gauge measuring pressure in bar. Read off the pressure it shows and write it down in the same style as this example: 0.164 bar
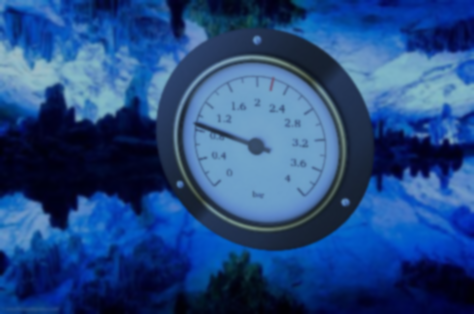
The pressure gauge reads 0.9 bar
